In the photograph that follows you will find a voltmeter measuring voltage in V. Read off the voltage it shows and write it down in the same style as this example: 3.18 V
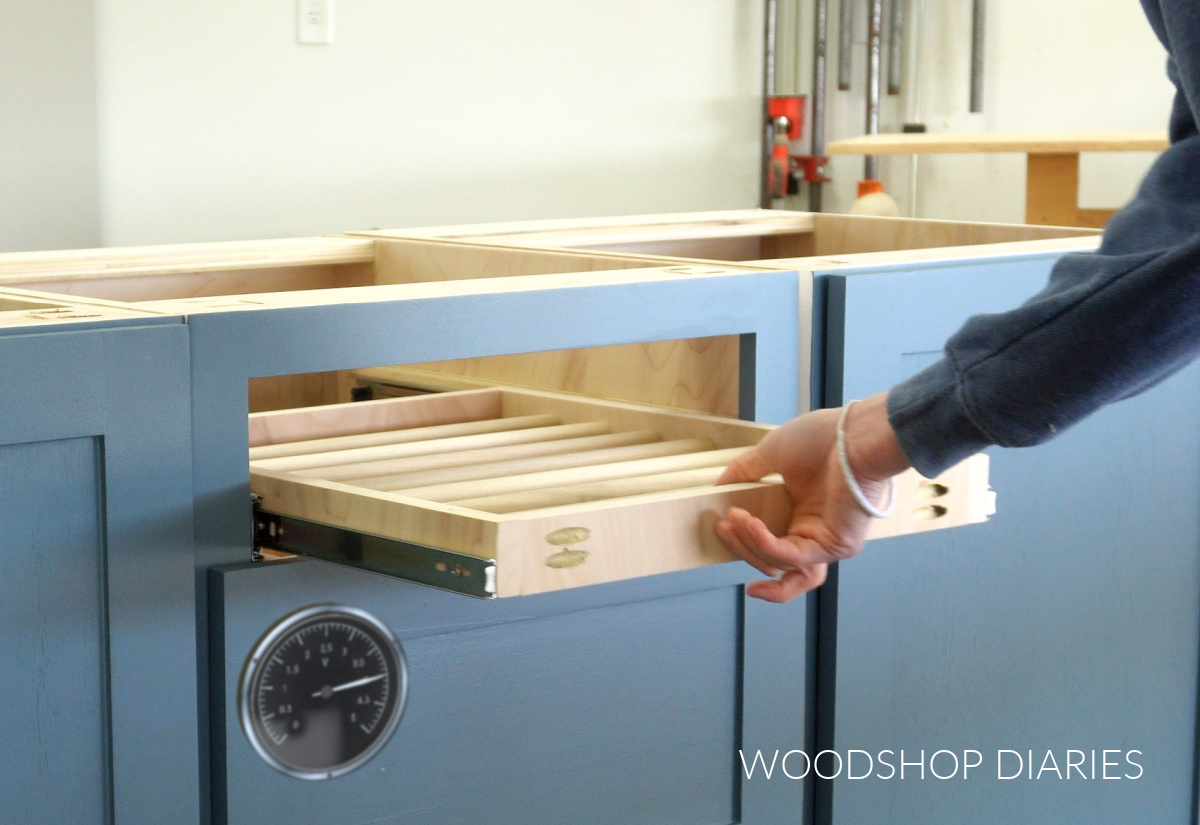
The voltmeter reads 4 V
